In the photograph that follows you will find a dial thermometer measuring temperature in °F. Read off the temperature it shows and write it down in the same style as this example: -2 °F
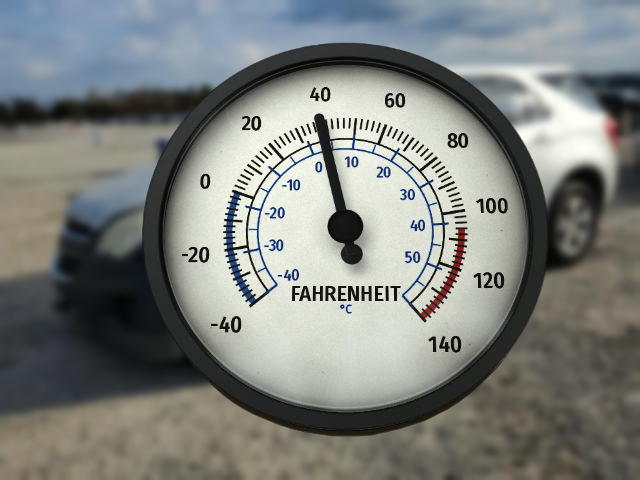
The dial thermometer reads 38 °F
